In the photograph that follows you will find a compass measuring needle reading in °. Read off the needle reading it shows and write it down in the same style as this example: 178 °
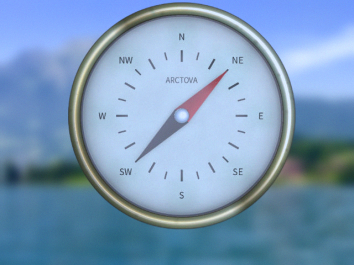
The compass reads 45 °
